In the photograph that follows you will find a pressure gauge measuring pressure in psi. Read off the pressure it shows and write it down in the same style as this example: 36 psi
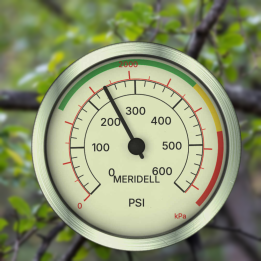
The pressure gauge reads 240 psi
